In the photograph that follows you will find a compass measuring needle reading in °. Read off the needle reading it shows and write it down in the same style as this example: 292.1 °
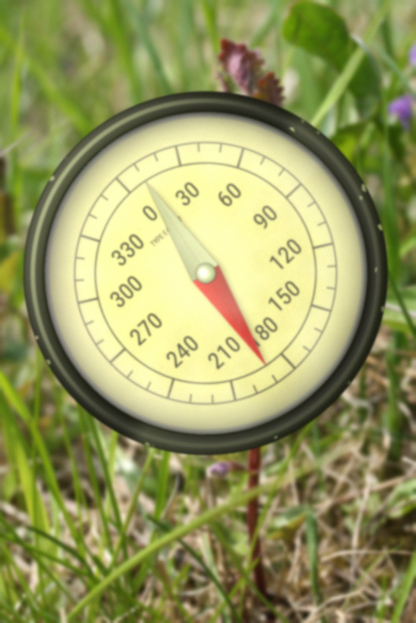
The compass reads 190 °
